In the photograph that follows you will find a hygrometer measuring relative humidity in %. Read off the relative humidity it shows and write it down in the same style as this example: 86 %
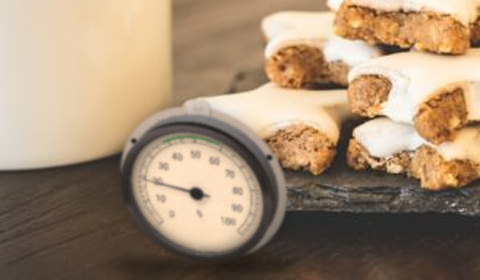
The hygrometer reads 20 %
